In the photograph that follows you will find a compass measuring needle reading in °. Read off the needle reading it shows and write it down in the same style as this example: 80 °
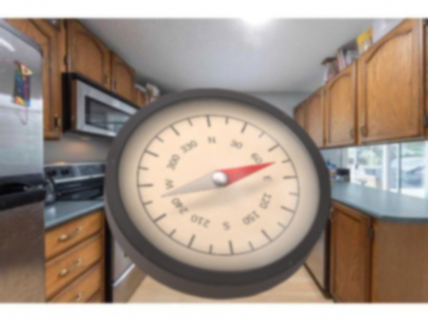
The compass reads 75 °
